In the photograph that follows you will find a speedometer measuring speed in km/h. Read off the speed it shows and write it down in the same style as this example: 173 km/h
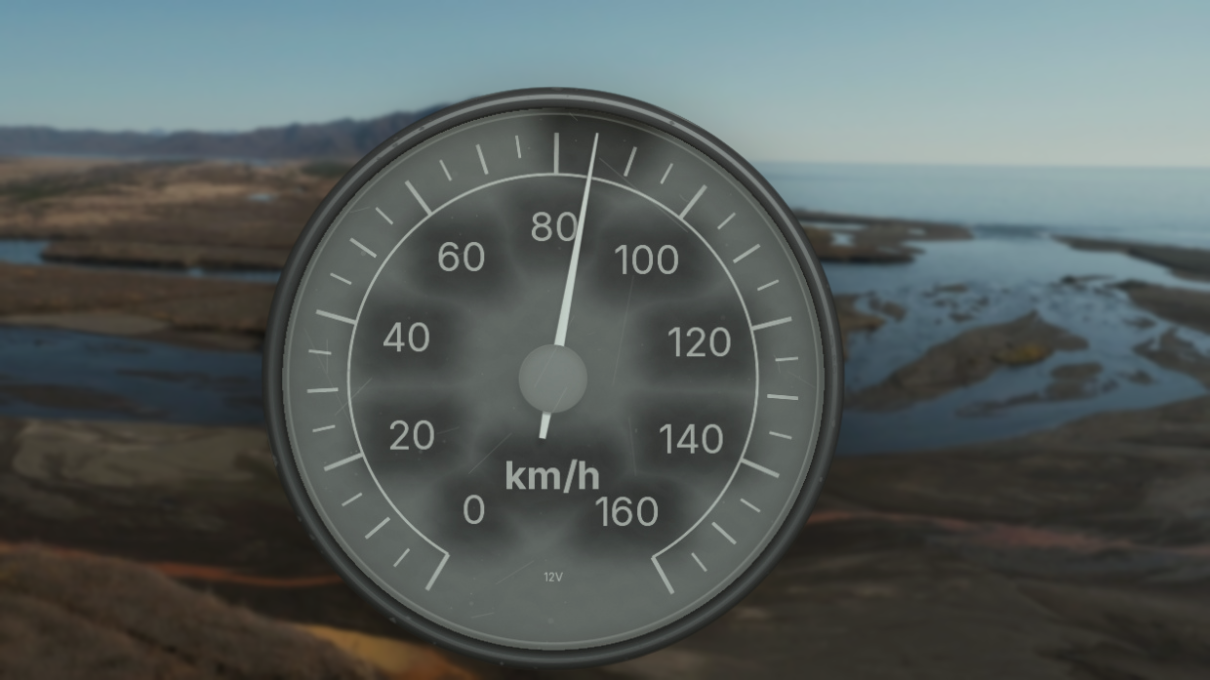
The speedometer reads 85 km/h
